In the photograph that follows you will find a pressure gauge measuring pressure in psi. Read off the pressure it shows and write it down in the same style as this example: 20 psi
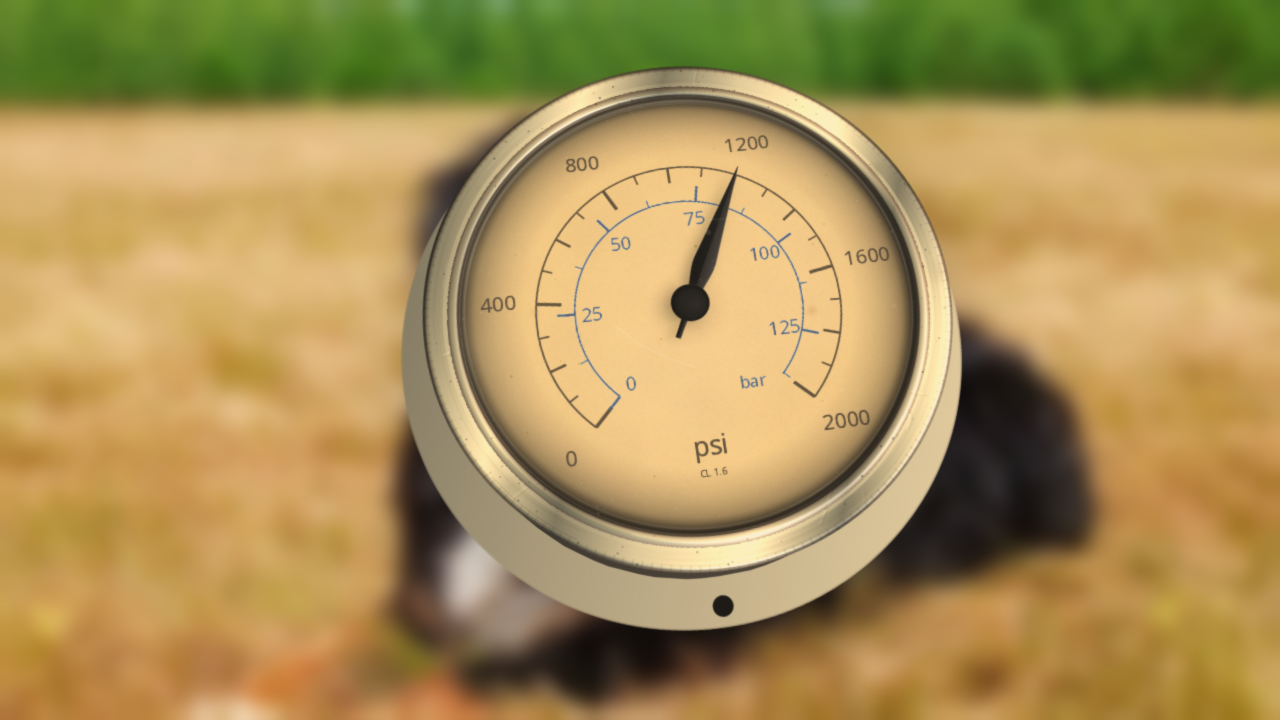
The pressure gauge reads 1200 psi
